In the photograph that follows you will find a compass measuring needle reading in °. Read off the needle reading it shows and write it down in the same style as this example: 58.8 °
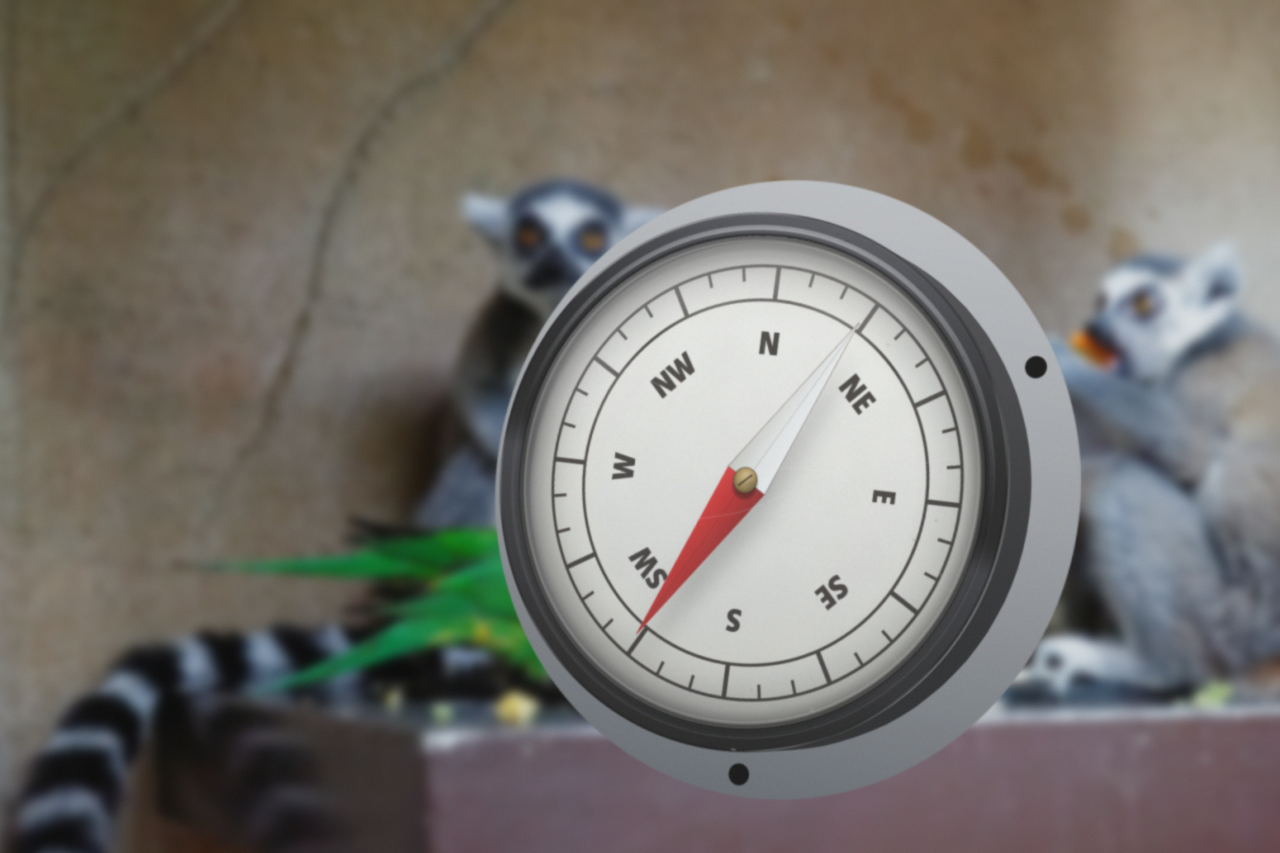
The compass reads 210 °
